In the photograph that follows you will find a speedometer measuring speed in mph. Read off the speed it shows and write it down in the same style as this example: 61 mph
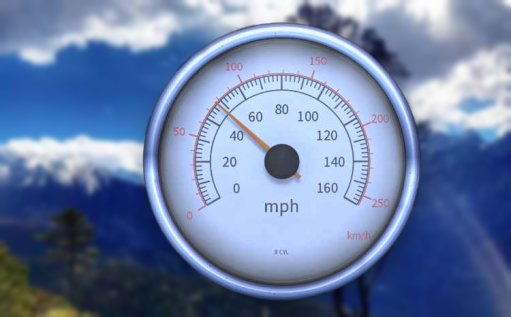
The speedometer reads 48 mph
